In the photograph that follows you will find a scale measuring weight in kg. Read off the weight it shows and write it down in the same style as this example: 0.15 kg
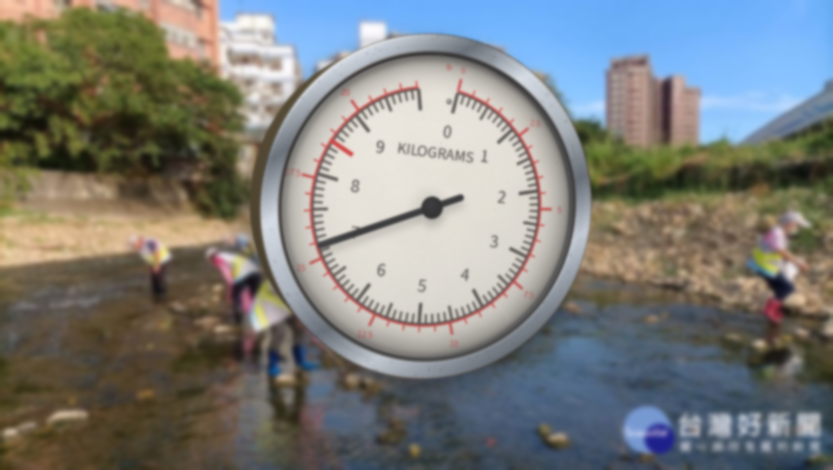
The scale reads 7 kg
